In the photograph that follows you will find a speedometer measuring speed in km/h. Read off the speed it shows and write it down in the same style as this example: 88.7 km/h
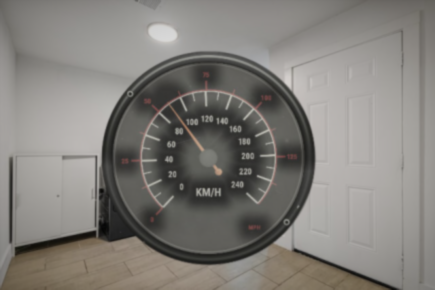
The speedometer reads 90 km/h
